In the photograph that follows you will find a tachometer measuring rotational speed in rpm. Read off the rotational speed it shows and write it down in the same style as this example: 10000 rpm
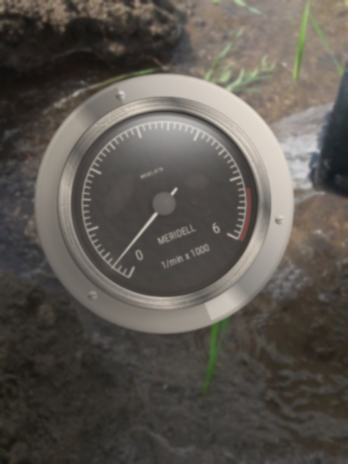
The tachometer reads 300 rpm
